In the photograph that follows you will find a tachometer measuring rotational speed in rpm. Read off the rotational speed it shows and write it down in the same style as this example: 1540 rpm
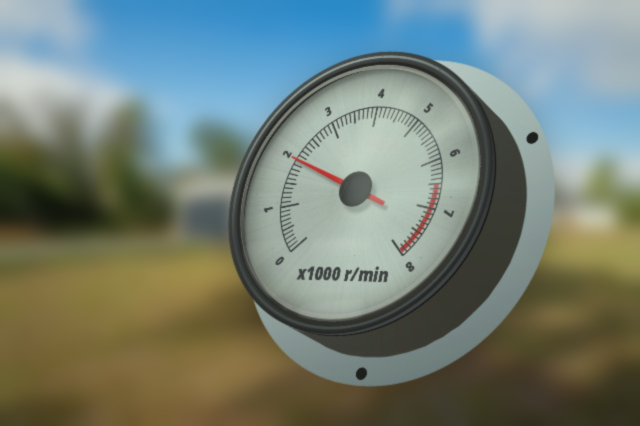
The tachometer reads 2000 rpm
